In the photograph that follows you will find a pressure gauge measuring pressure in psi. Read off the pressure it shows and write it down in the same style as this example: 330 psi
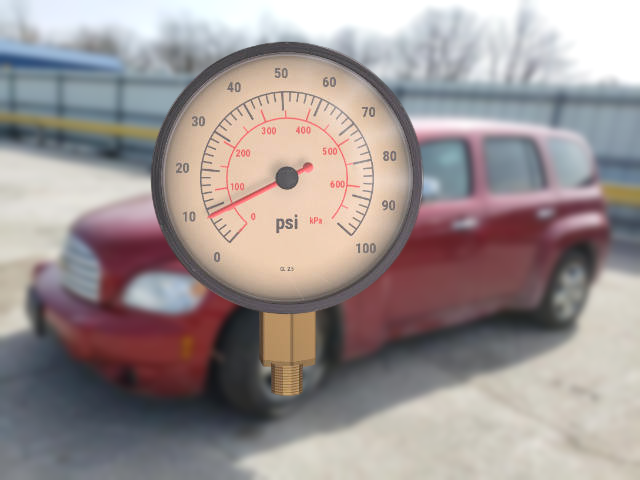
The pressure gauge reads 8 psi
